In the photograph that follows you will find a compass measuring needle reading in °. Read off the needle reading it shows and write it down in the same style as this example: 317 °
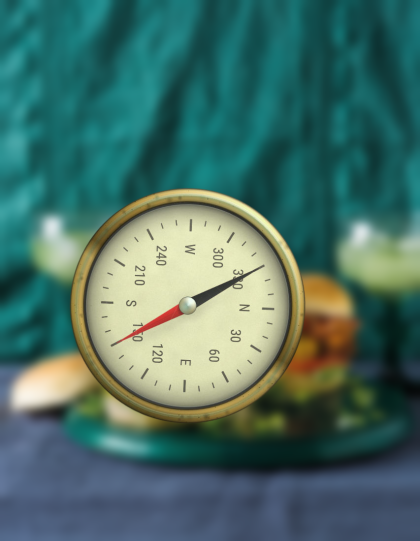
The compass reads 150 °
